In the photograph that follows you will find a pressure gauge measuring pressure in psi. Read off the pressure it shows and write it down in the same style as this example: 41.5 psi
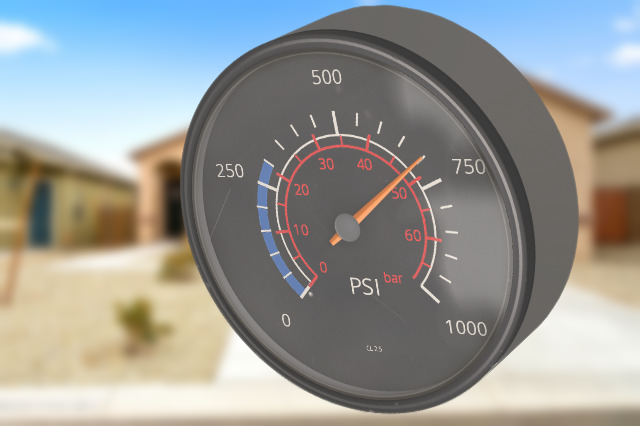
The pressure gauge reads 700 psi
